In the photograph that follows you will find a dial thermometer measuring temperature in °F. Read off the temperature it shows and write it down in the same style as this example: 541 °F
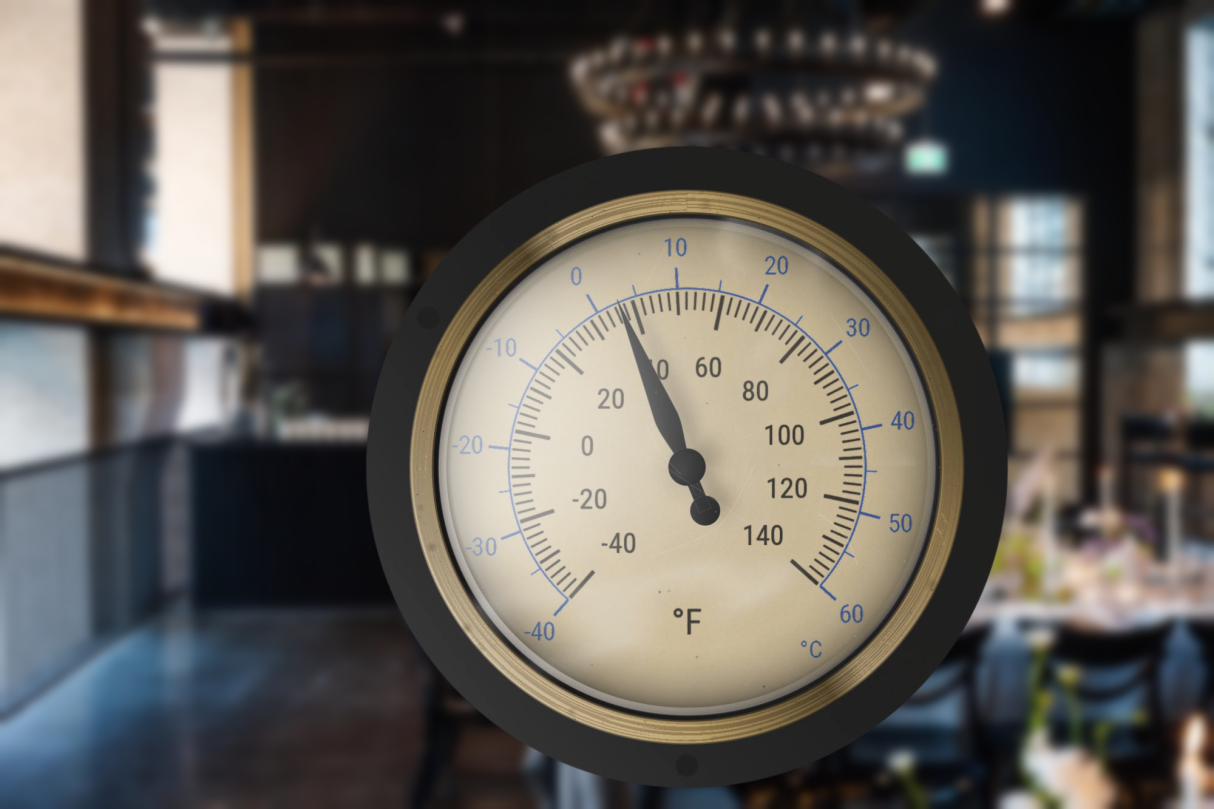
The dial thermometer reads 37 °F
